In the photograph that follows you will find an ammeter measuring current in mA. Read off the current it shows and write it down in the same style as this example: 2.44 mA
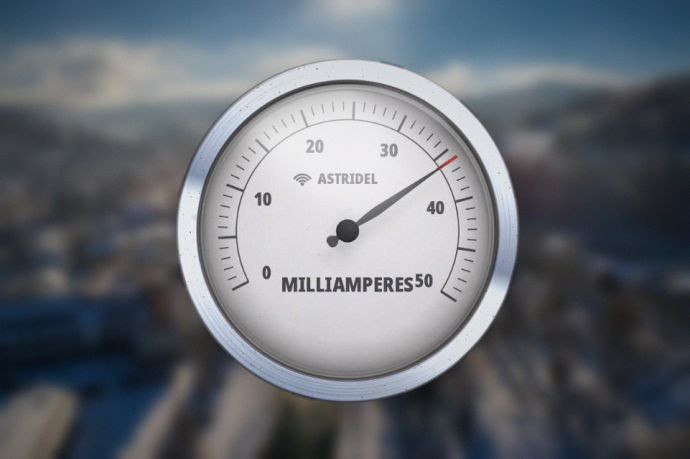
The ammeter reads 36 mA
